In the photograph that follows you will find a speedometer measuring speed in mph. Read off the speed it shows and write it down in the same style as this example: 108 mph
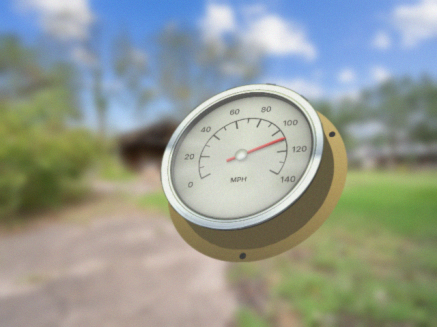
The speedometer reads 110 mph
